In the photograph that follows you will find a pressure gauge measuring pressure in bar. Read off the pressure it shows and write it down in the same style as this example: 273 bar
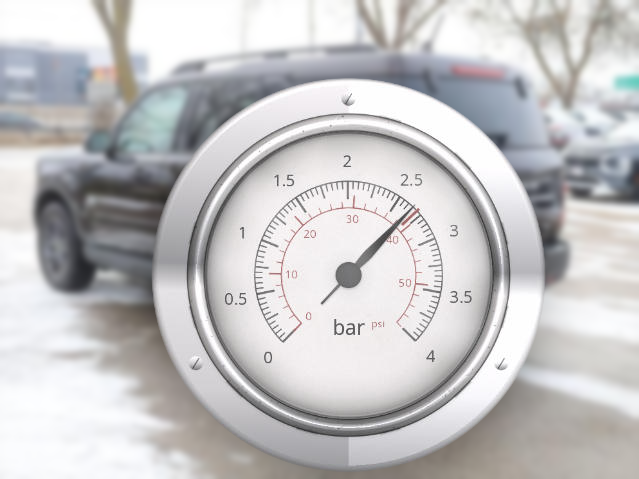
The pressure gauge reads 2.65 bar
